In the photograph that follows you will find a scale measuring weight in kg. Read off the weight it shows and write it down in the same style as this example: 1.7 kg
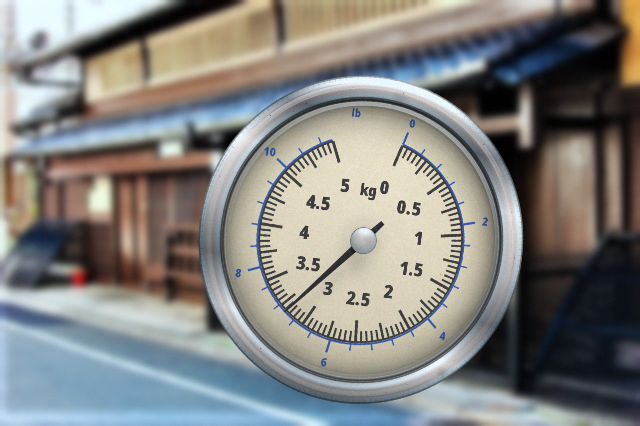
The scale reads 3.2 kg
